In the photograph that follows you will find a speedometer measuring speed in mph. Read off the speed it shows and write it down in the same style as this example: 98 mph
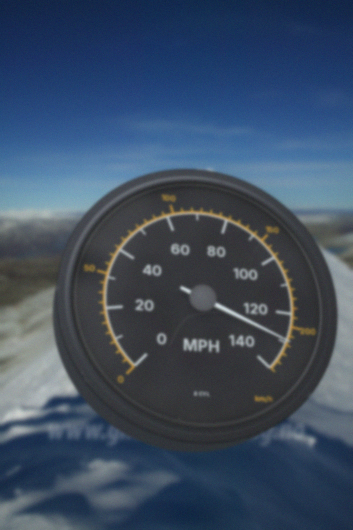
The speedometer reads 130 mph
